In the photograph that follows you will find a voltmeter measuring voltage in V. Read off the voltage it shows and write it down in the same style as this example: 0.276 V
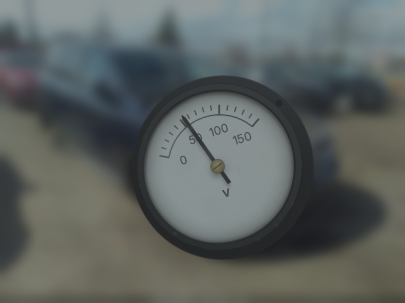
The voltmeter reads 55 V
